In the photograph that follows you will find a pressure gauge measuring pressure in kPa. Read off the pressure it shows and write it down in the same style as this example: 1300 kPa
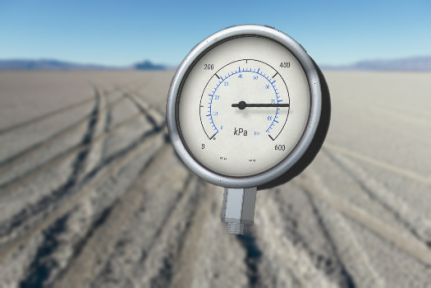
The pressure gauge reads 500 kPa
